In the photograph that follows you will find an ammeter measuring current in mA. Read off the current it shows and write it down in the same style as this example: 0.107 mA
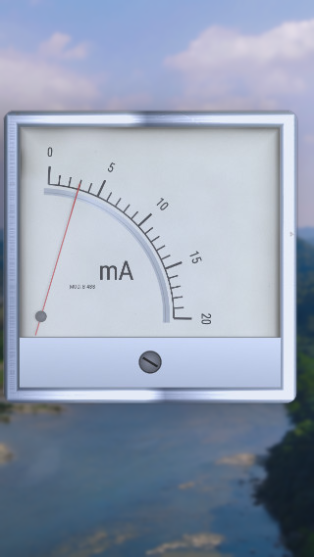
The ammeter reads 3 mA
